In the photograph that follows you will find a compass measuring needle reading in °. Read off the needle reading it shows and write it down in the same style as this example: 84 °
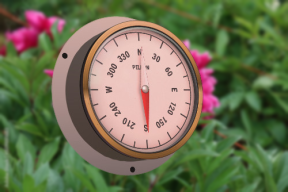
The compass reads 180 °
